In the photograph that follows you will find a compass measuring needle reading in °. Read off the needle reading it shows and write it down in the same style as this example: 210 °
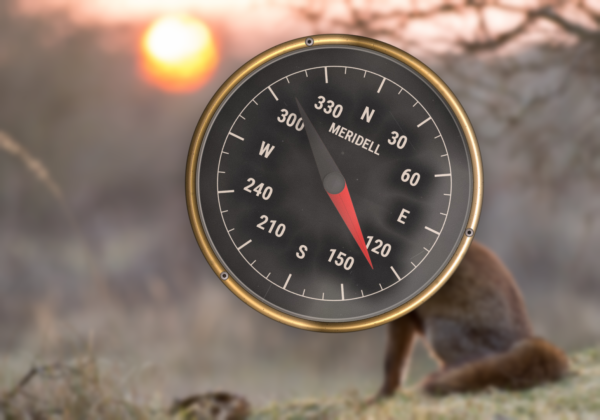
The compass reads 130 °
